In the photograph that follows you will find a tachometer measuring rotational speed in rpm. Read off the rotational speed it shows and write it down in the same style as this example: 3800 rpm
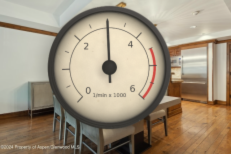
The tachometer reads 3000 rpm
